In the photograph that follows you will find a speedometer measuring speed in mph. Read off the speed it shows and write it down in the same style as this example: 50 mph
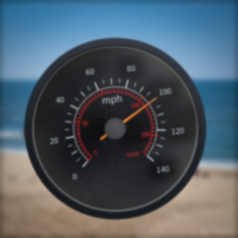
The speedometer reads 100 mph
